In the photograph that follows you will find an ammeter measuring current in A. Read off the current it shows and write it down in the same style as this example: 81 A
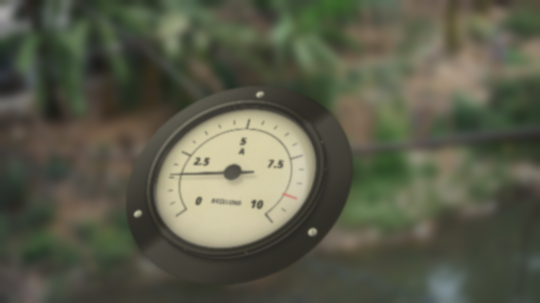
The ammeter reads 1.5 A
